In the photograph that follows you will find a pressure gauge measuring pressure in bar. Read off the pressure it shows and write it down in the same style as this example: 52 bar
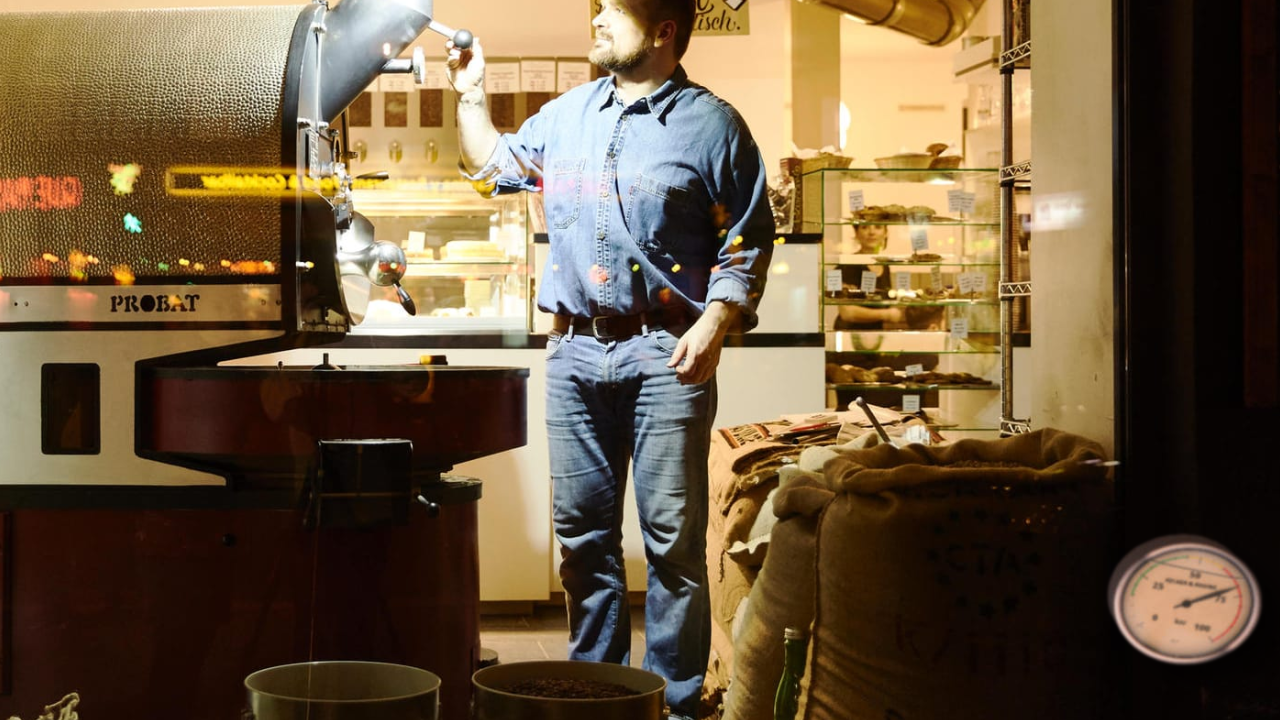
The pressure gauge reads 70 bar
